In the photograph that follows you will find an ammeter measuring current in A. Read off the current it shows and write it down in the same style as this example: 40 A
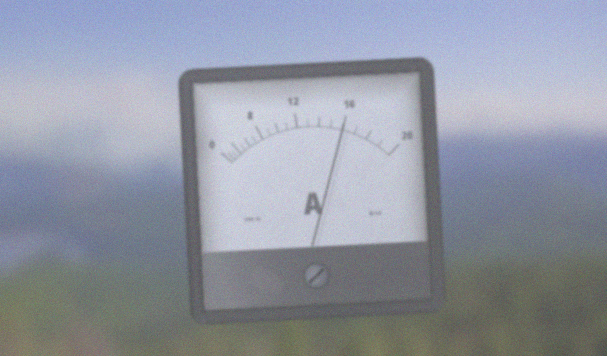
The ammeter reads 16 A
